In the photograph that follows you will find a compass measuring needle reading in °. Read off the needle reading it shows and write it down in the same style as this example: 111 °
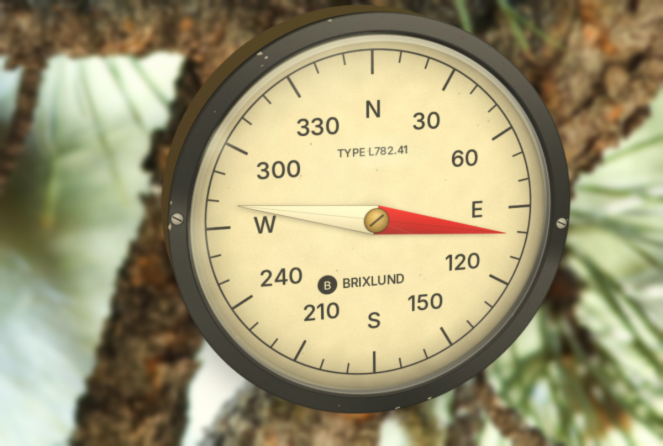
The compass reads 100 °
